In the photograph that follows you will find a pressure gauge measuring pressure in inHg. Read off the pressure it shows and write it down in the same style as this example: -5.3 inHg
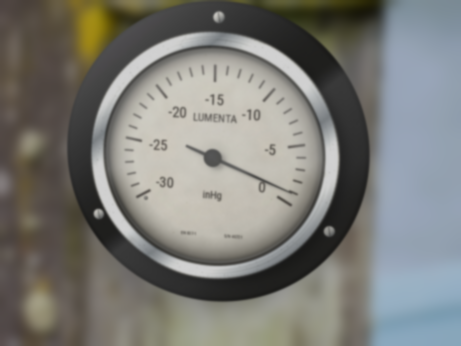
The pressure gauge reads -1 inHg
